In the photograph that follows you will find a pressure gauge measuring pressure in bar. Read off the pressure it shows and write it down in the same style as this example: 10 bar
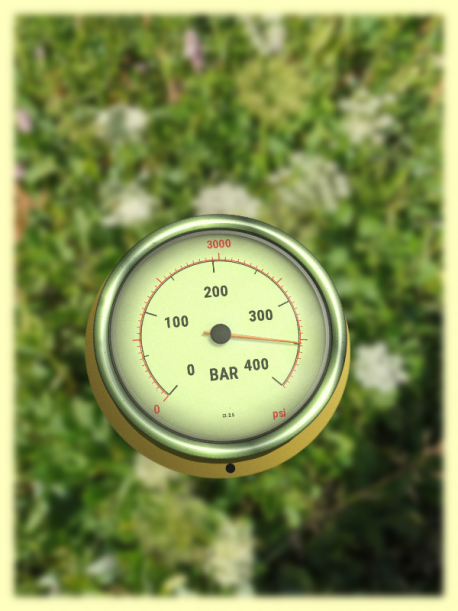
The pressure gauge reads 350 bar
